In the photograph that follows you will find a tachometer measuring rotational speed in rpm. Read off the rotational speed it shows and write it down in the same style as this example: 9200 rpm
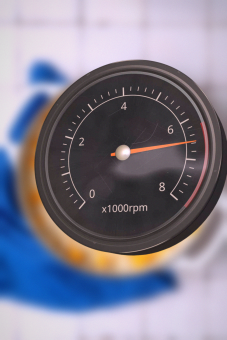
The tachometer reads 6600 rpm
